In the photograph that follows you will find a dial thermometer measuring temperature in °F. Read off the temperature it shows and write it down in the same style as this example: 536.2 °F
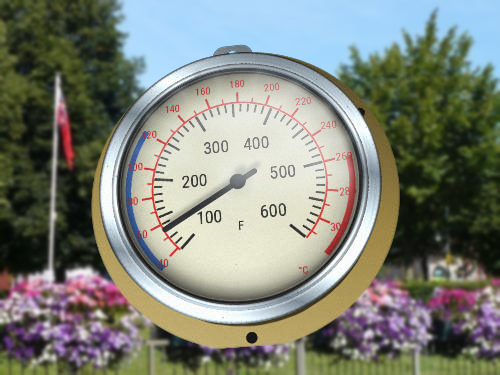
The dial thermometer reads 130 °F
